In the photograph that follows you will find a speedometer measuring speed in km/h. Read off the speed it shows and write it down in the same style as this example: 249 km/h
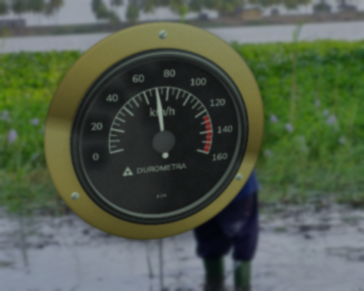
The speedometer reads 70 km/h
